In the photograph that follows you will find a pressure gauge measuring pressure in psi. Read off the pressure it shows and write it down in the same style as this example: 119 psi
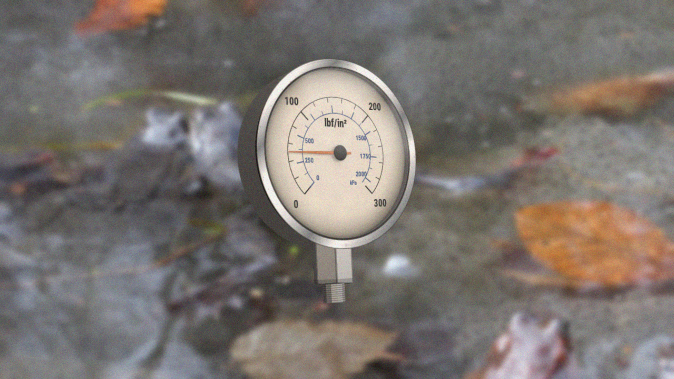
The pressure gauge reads 50 psi
